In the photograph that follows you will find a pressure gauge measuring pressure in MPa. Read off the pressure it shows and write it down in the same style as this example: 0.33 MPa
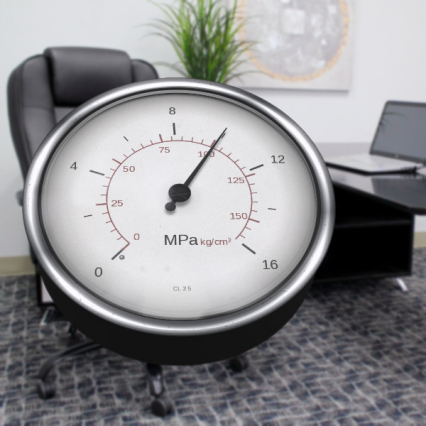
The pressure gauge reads 10 MPa
